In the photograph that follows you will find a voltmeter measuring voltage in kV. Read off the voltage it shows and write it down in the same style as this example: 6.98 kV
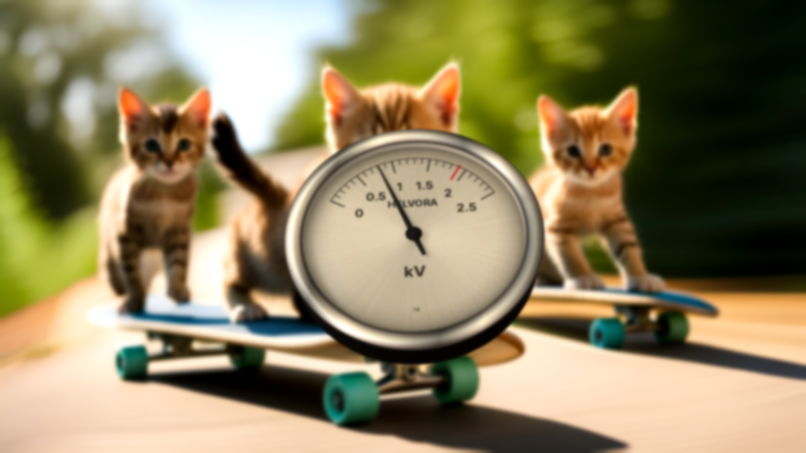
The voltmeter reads 0.8 kV
